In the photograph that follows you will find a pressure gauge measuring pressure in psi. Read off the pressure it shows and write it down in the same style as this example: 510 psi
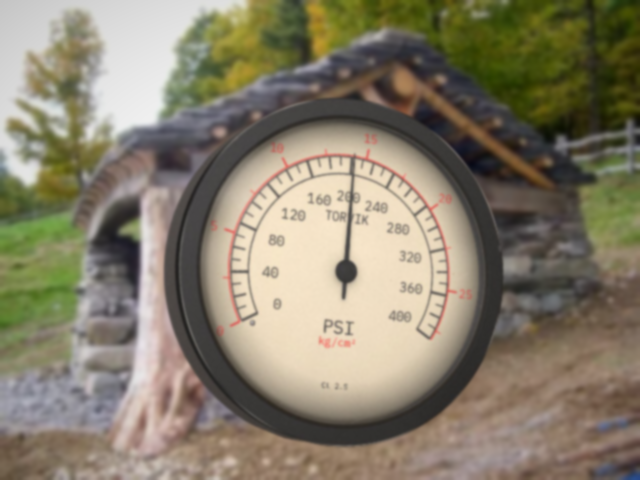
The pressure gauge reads 200 psi
